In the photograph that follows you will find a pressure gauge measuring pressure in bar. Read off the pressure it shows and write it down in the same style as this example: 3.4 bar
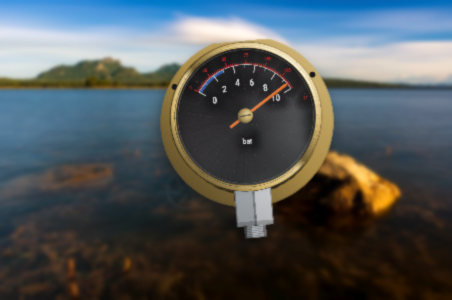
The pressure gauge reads 9.5 bar
